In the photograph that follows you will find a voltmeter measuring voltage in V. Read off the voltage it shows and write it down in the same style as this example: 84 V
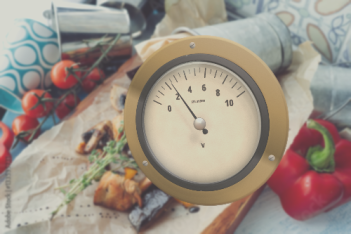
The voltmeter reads 2.5 V
